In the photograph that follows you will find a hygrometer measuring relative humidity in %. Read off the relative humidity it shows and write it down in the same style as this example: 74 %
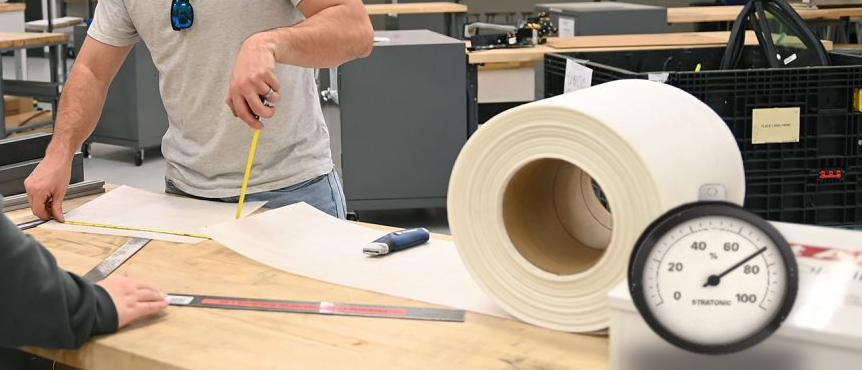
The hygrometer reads 72 %
